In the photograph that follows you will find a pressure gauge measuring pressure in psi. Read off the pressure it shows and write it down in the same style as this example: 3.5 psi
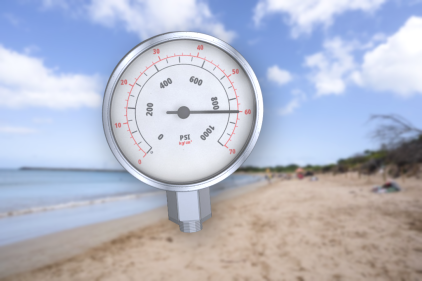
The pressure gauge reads 850 psi
